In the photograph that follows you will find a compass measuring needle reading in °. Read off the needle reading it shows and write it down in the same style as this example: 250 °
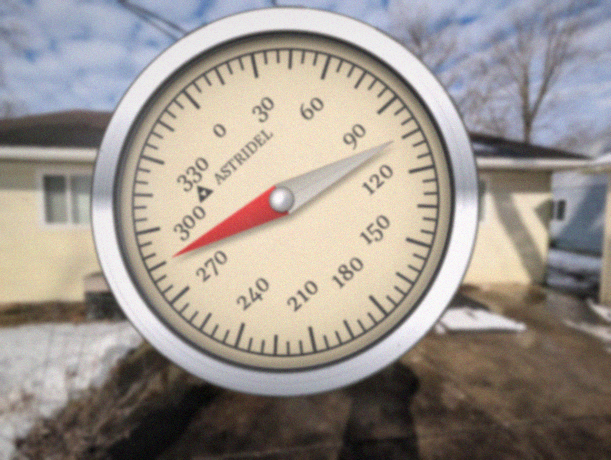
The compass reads 285 °
